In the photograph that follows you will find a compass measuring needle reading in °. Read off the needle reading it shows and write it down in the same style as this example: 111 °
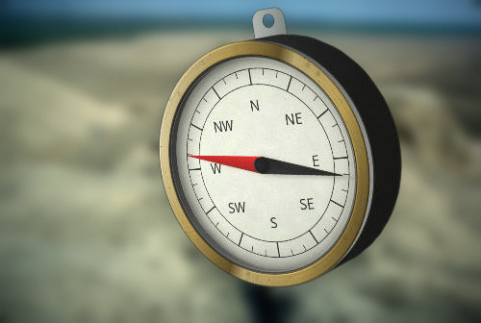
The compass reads 280 °
